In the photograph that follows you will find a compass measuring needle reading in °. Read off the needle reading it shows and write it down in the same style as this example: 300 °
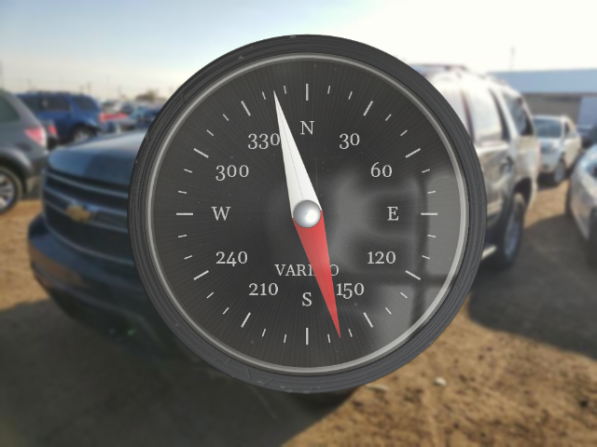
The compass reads 165 °
